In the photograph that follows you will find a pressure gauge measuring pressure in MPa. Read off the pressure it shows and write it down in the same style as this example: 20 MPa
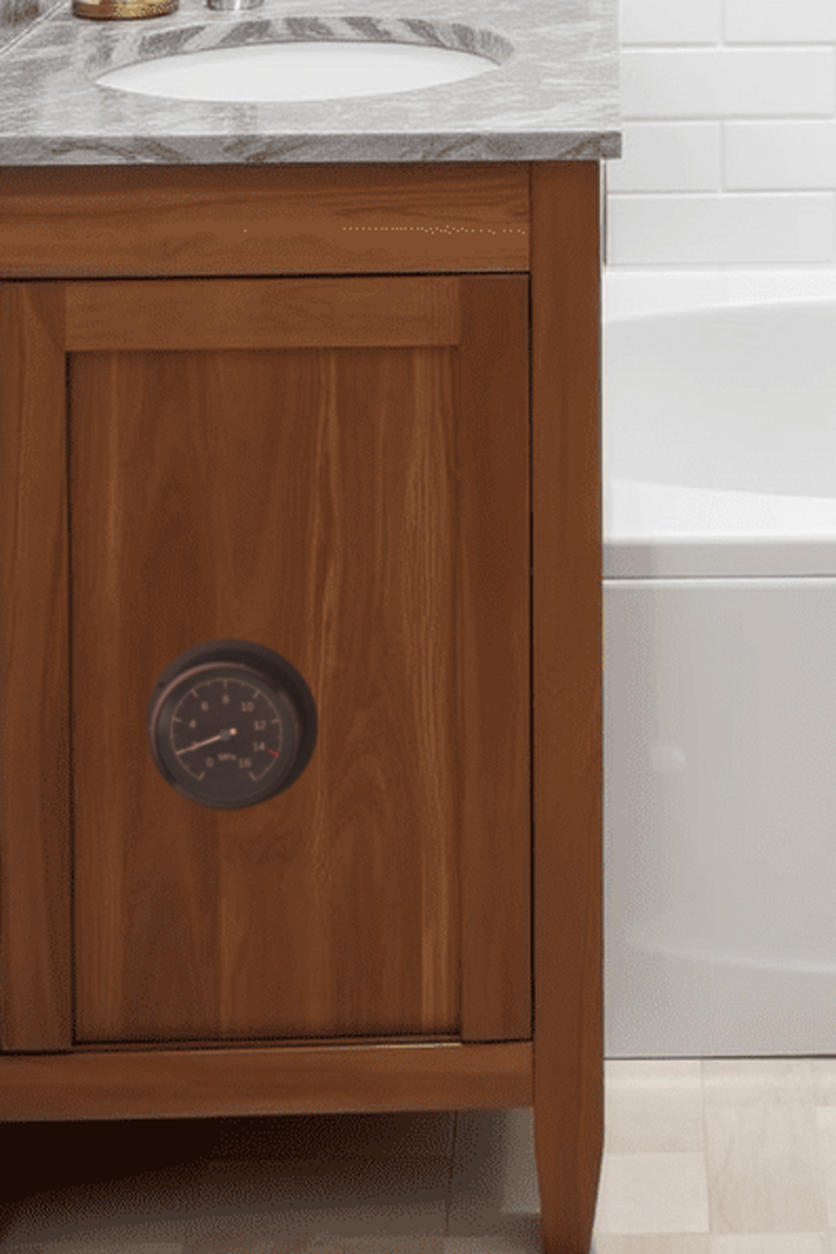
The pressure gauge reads 2 MPa
